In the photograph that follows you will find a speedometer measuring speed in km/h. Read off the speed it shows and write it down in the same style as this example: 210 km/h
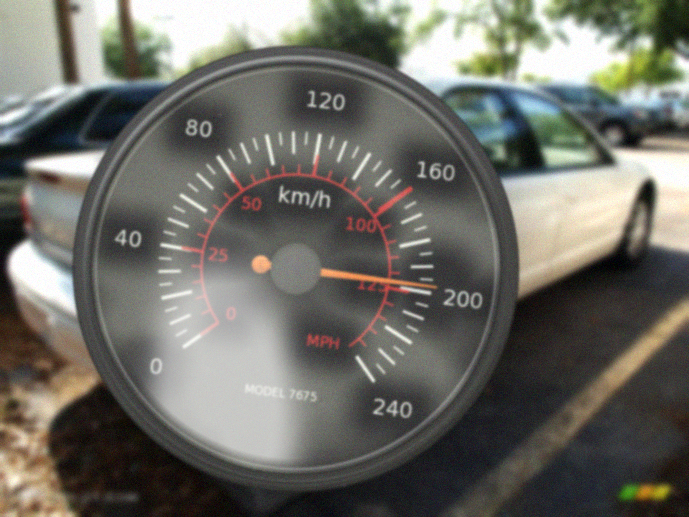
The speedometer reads 197.5 km/h
